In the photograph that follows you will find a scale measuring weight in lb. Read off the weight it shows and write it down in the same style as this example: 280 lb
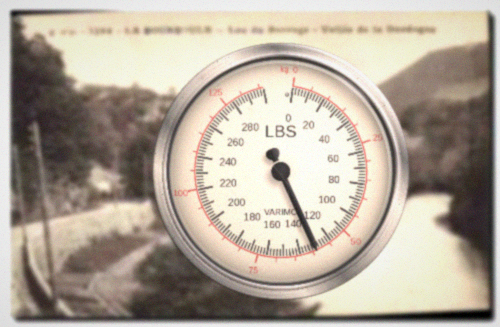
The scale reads 130 lb
